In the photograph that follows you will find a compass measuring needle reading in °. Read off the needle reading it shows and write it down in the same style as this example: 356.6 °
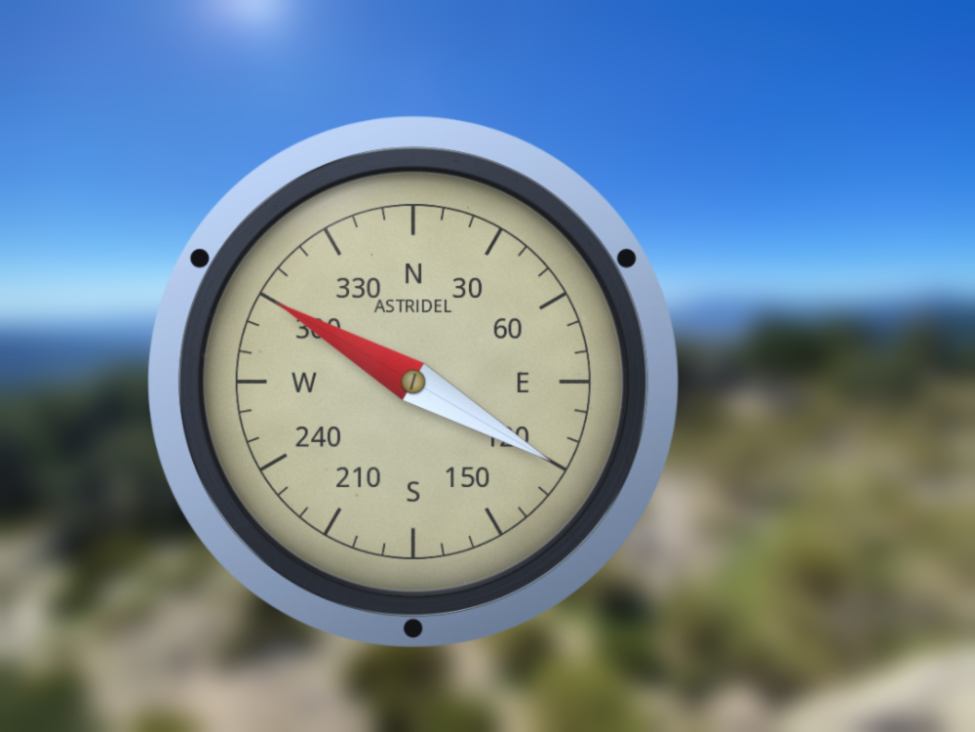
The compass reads 300 °
